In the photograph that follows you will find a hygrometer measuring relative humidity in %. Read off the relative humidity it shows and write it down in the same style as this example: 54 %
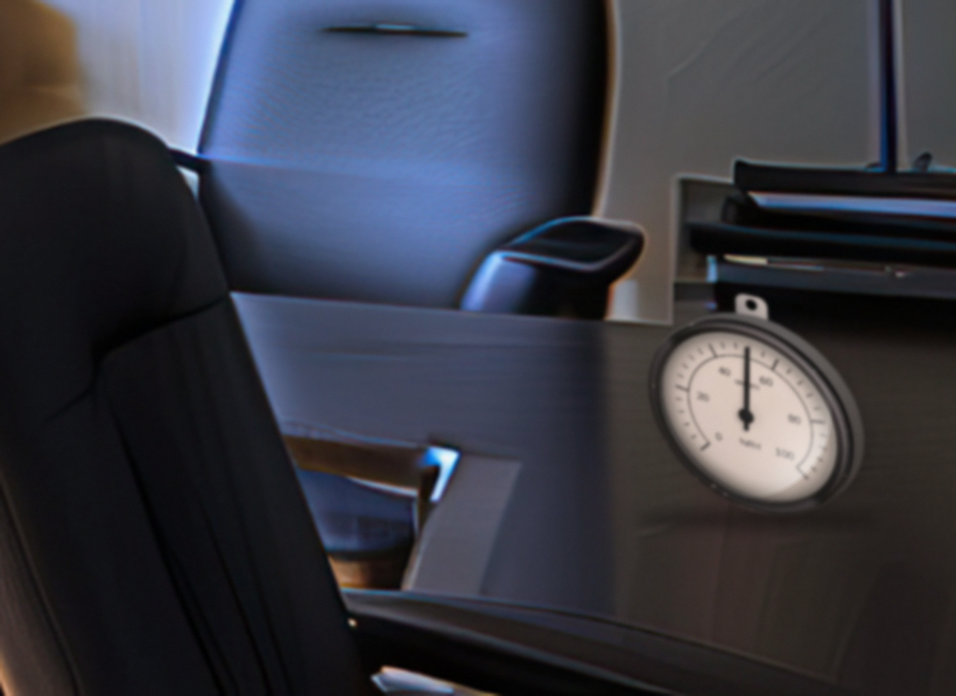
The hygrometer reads 52 %
